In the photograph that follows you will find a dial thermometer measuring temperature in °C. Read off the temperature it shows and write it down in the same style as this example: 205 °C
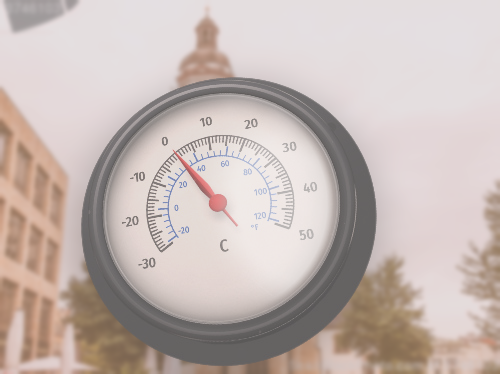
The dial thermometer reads 0 °C
